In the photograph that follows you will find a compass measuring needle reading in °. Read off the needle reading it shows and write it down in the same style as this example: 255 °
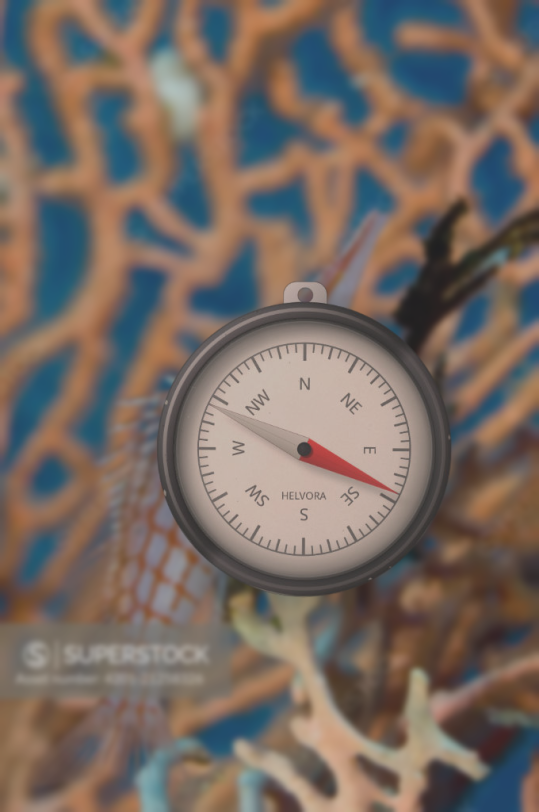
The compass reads 115 °
